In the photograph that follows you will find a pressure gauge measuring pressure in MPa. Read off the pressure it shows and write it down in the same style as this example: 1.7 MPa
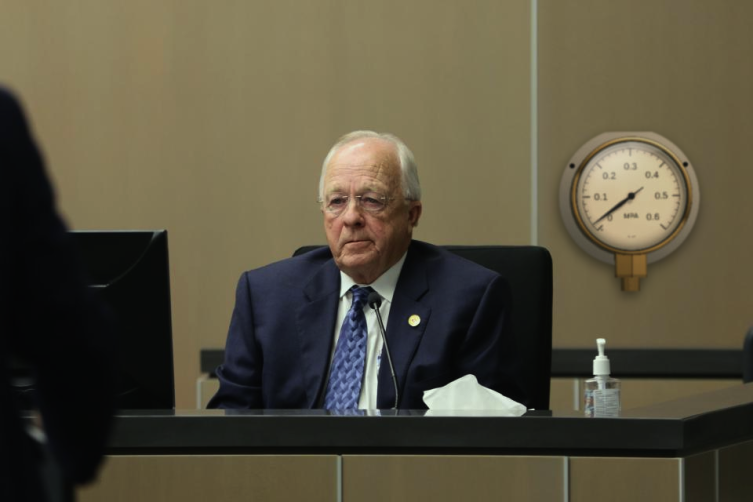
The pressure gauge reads 0.02 MPa
